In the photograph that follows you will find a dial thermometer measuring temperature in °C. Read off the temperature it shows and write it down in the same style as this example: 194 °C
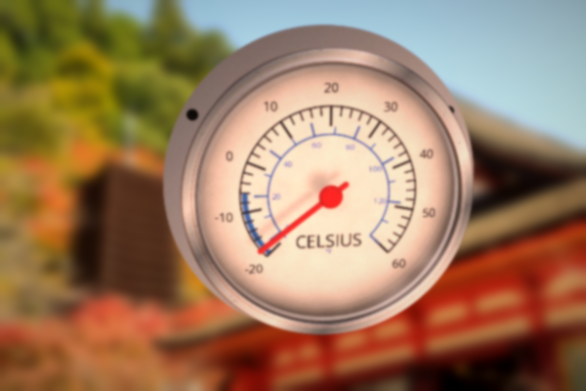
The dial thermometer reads -18 °C
